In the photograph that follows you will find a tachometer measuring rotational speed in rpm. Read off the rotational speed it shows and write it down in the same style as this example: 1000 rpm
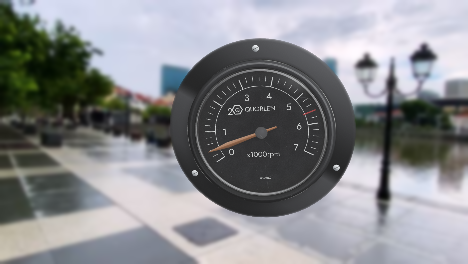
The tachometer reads 400 rpm
